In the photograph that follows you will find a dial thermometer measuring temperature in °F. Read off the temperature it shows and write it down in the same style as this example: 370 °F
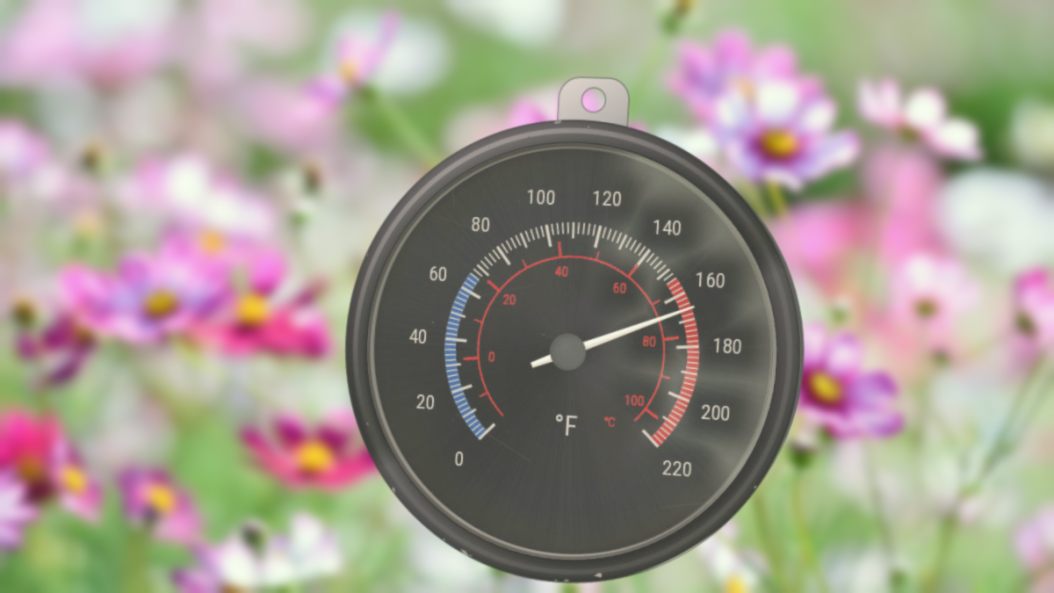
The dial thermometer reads 166 °F
